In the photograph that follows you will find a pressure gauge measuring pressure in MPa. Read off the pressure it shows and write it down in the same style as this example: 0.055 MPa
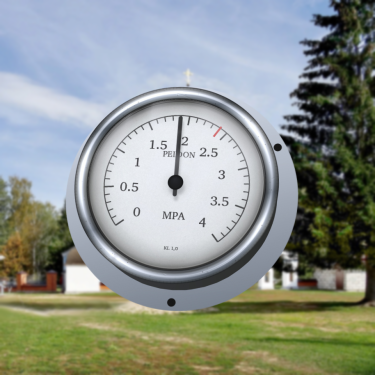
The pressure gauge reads 1.9 MPa
